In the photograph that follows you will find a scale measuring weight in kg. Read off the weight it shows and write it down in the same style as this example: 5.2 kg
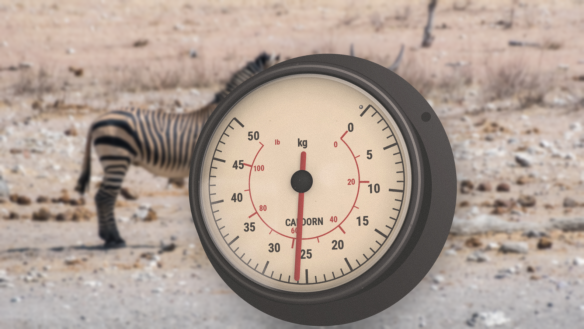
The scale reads 26 kg
